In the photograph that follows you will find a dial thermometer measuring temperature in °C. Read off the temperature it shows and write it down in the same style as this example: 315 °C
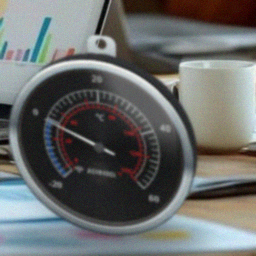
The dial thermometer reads 0 °C
